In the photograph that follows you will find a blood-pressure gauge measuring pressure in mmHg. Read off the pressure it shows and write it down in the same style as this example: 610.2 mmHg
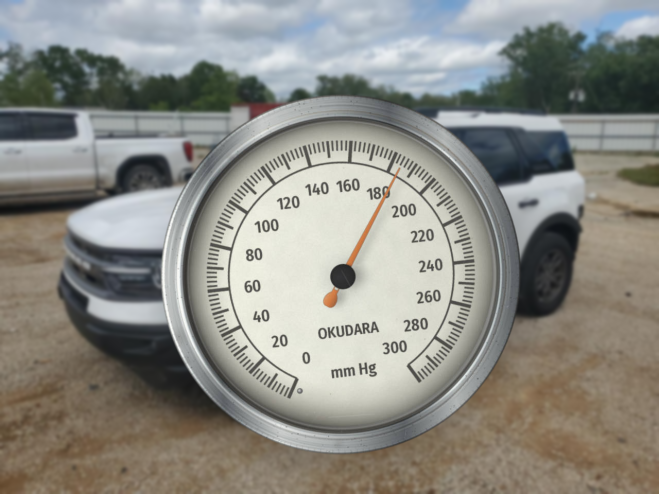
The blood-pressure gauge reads 184 mmHg
